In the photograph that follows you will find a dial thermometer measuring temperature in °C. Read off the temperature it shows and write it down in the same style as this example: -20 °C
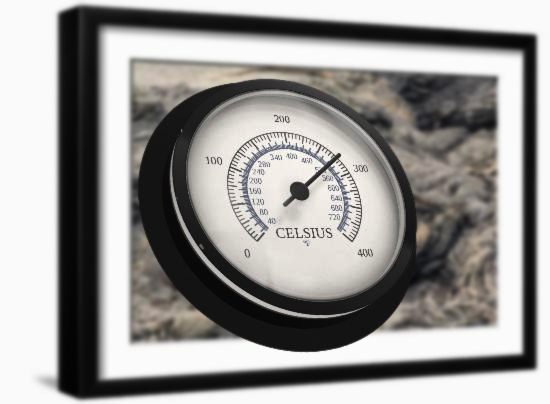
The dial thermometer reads 275 °C
